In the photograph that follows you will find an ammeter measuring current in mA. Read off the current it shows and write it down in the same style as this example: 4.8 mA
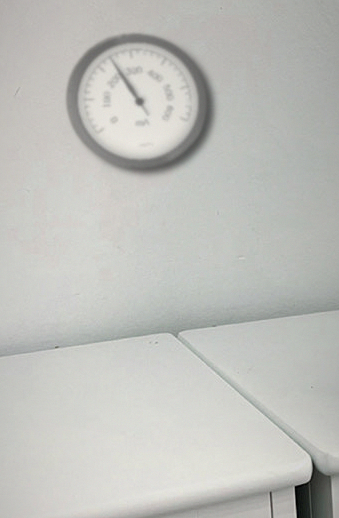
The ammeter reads 240 mA
